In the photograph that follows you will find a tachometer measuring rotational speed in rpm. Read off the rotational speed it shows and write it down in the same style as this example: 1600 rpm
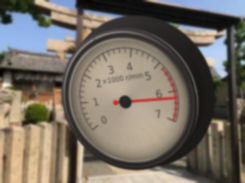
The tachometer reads 6200 rpm
